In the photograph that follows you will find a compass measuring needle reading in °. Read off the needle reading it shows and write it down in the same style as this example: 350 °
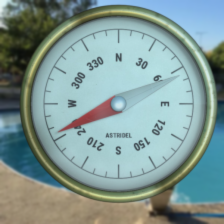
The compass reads 245 °
